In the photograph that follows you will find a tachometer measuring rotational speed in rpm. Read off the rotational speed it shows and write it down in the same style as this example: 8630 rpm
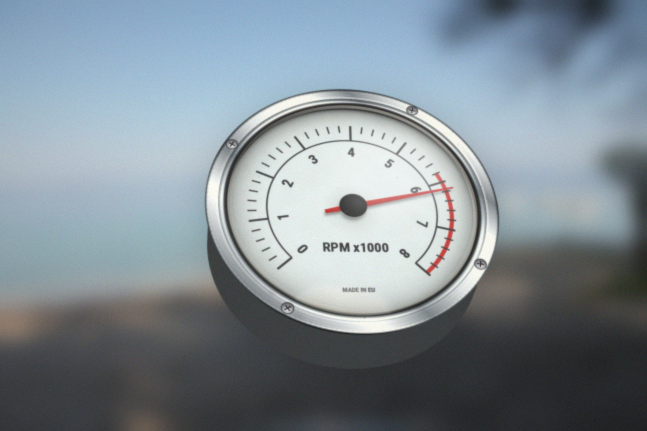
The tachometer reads 6200 rpm
